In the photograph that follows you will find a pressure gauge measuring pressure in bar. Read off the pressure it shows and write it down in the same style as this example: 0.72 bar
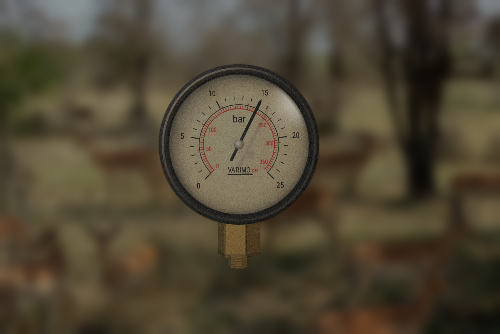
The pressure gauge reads 15 bar
